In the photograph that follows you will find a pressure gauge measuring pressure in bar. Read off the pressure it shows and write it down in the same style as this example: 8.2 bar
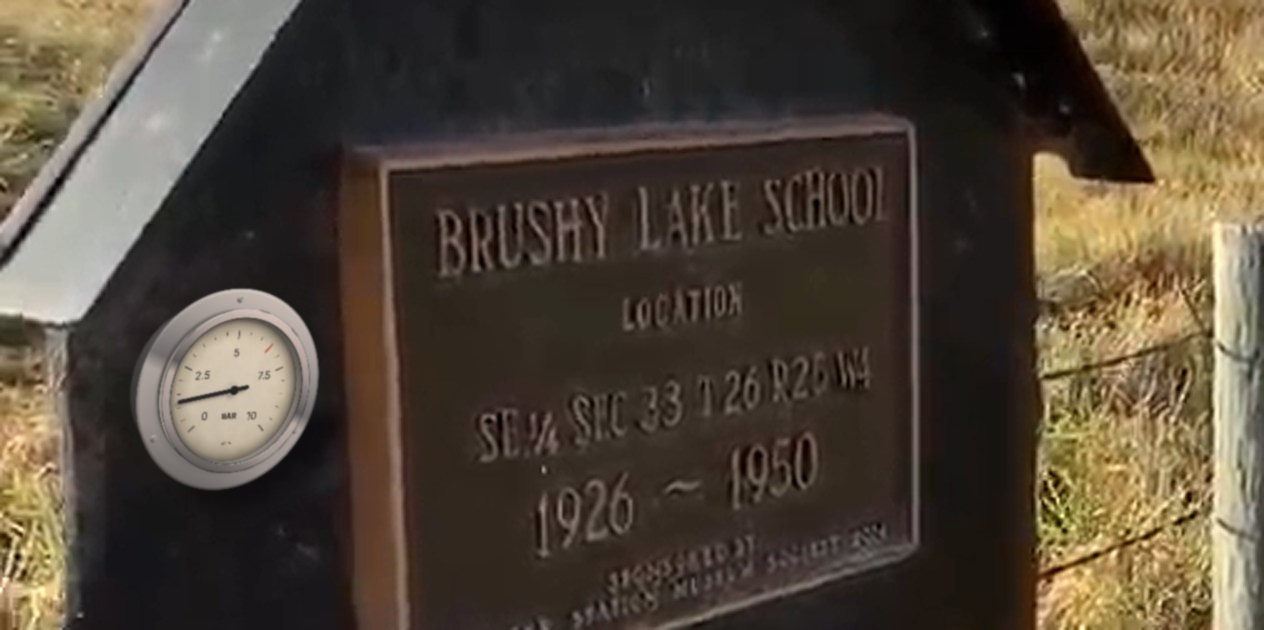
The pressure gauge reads 1.25 bar
